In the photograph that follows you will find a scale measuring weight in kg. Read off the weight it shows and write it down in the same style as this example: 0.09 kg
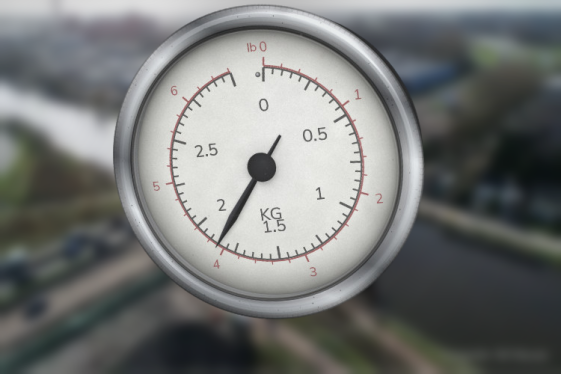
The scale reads 1.85 kg
